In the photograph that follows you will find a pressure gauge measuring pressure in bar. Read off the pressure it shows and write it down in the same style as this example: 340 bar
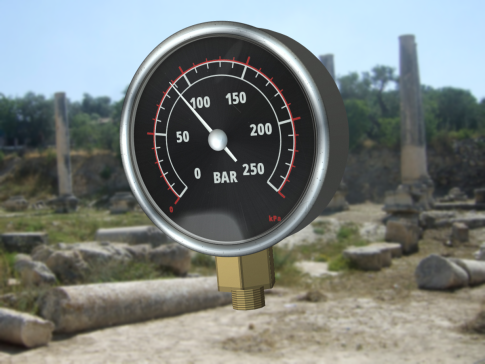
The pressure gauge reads 90 bar
